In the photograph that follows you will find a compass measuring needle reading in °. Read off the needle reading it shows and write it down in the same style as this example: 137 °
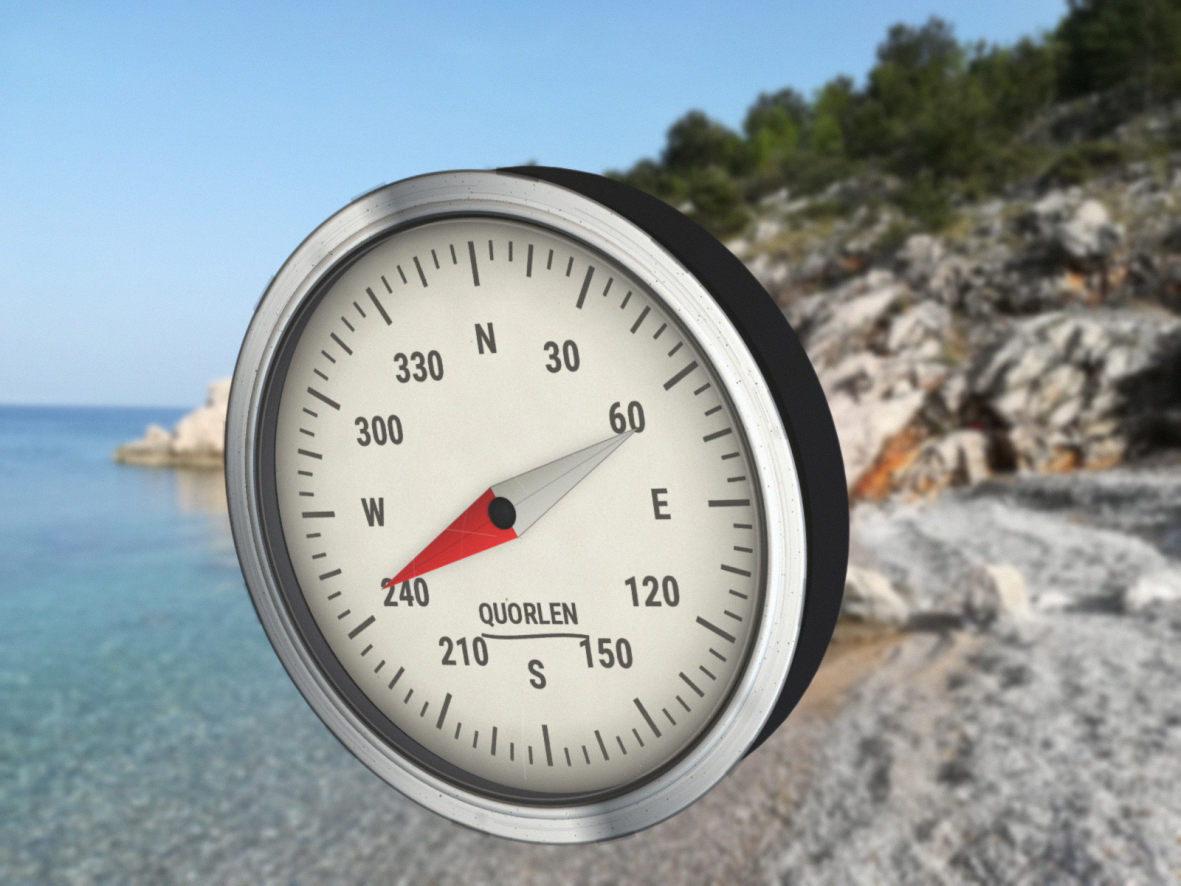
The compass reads 245 °
